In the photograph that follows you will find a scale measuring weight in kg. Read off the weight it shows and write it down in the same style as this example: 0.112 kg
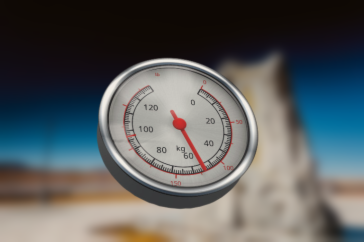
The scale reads 55 kg
